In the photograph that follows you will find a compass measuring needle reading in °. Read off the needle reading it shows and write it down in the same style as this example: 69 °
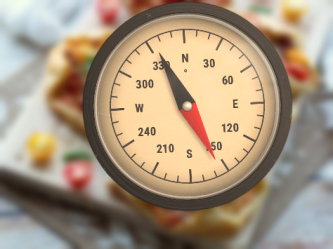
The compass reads 155 °
